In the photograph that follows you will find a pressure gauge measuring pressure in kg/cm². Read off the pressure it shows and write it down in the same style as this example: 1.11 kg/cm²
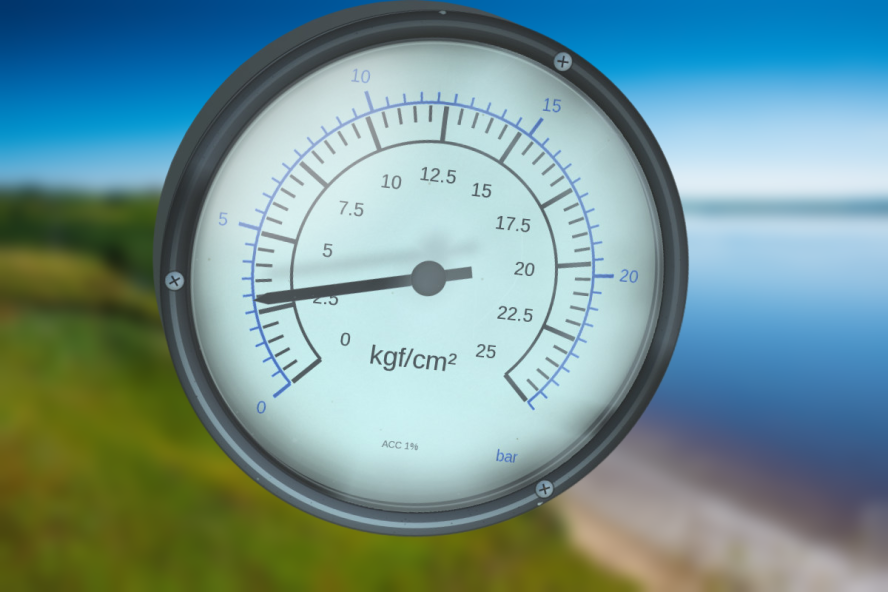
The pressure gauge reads 3 kg/cm²
